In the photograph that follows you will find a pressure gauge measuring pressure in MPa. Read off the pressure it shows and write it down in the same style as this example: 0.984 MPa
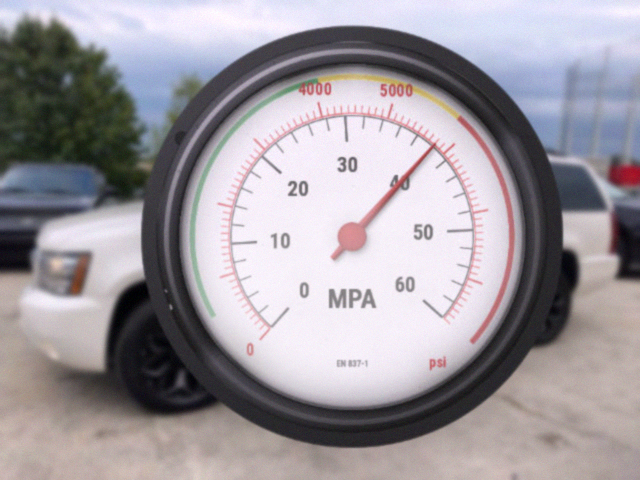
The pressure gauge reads 40 MPa
